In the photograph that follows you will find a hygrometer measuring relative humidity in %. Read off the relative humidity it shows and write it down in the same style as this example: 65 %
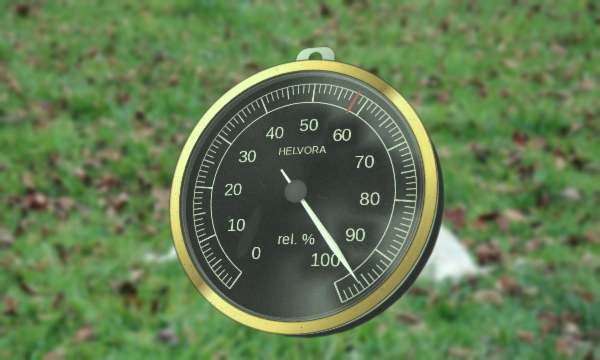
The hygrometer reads 96 %
